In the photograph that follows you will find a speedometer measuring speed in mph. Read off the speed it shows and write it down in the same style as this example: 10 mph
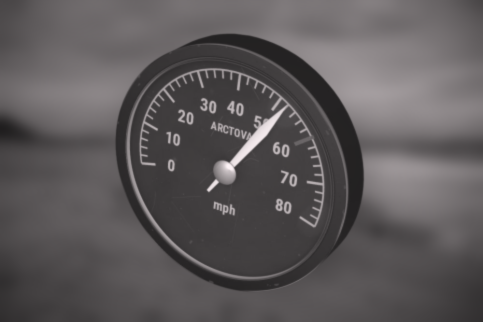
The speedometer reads 52 mph
